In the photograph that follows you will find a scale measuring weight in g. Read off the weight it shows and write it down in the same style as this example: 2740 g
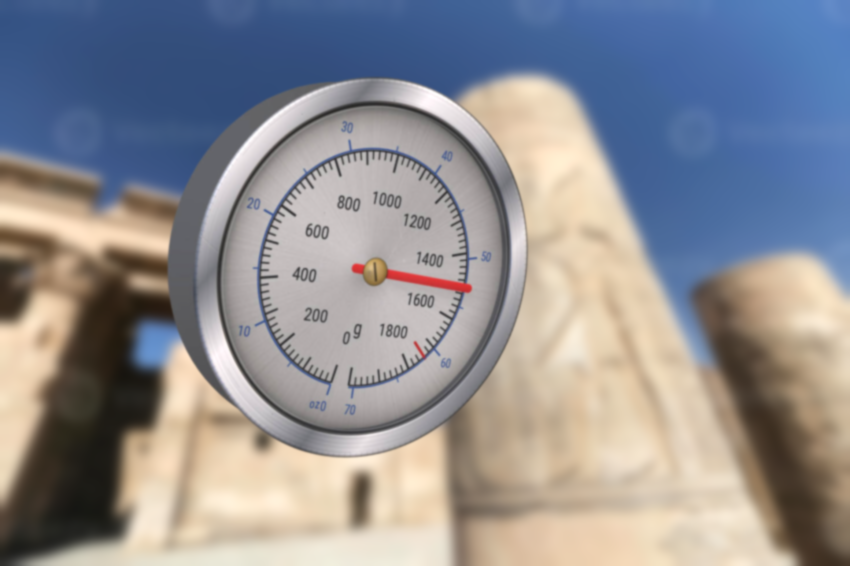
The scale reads 1500 g
